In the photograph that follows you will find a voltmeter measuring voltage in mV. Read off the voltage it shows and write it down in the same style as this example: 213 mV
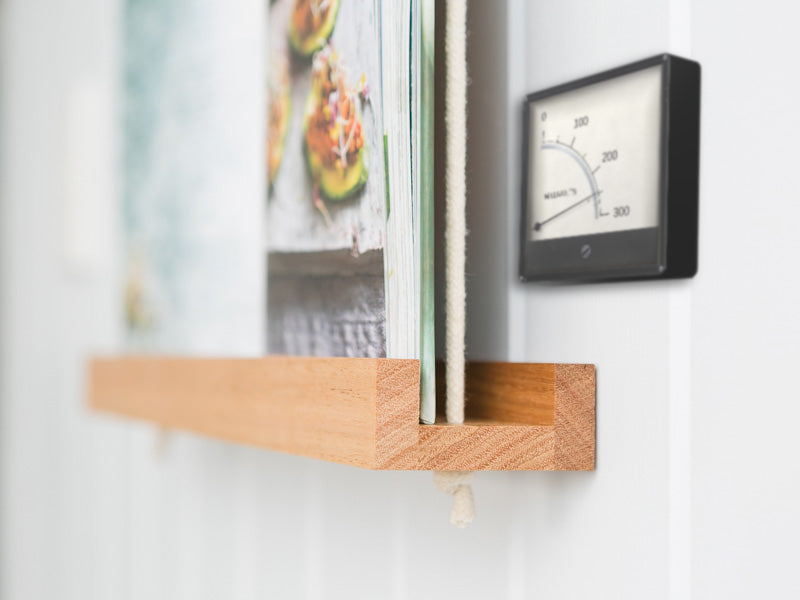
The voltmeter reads 250 mV
